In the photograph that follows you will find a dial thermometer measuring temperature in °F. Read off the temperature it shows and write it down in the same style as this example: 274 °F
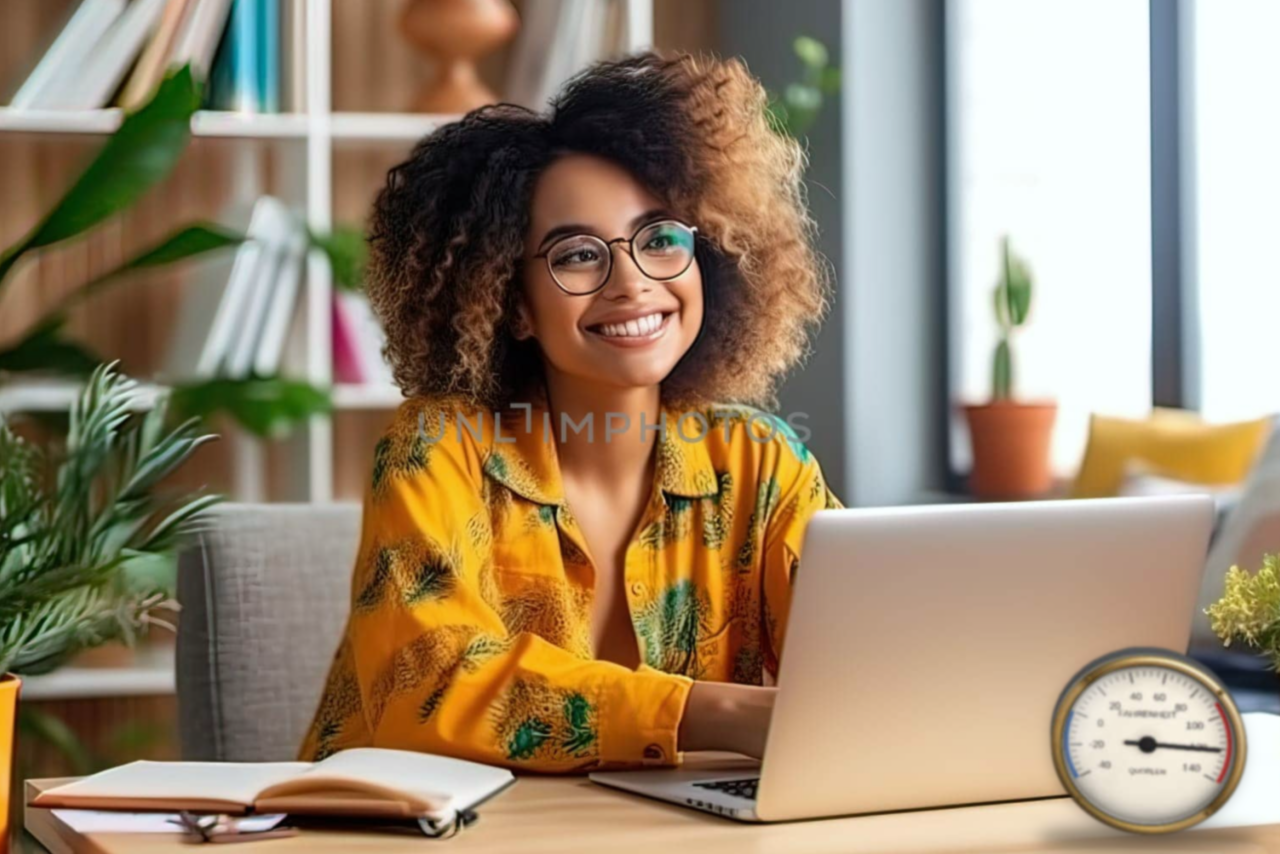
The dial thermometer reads 120 °F
